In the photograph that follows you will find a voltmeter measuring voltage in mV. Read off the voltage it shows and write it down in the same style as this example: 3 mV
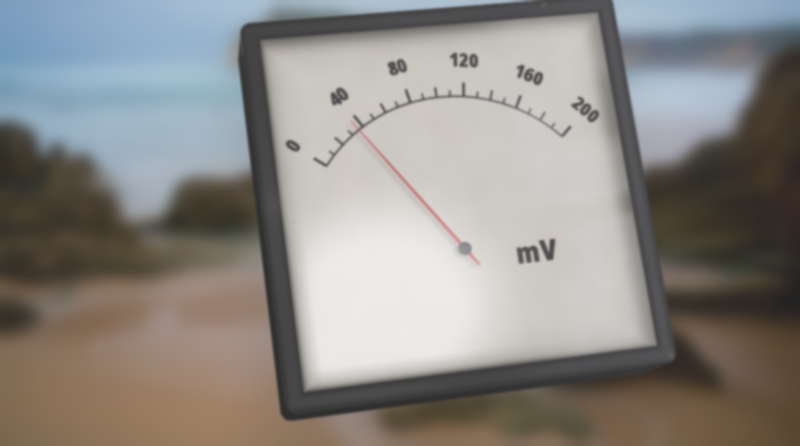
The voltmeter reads 35 mV
